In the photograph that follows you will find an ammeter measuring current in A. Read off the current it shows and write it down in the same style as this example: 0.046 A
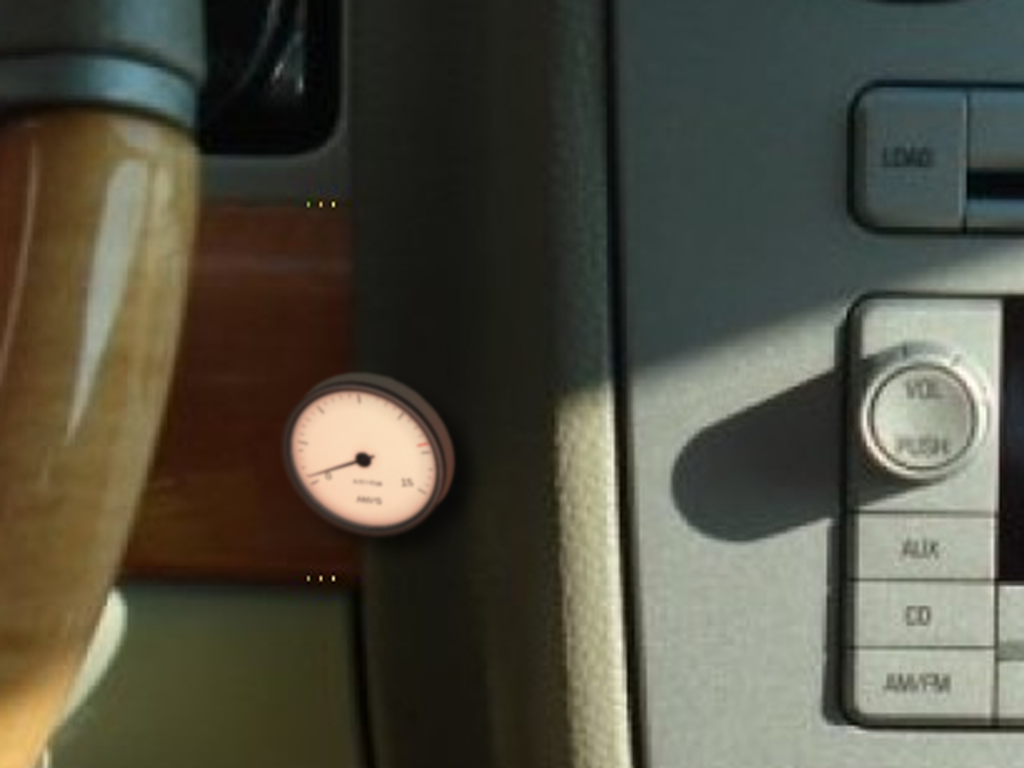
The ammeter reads 0.5 A
